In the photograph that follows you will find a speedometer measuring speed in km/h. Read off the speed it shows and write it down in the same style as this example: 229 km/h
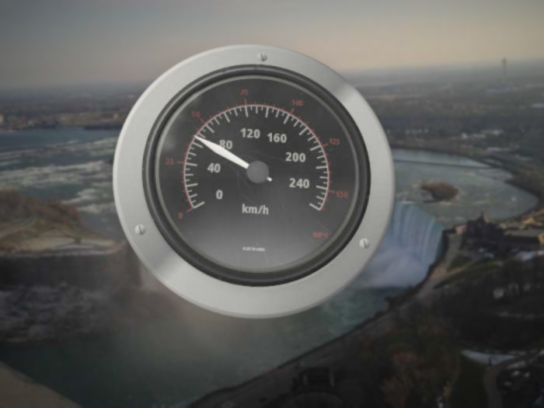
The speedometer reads 65 km/h
